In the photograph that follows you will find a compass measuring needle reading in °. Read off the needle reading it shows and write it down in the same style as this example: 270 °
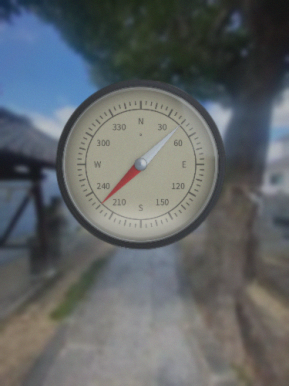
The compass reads 225 °
